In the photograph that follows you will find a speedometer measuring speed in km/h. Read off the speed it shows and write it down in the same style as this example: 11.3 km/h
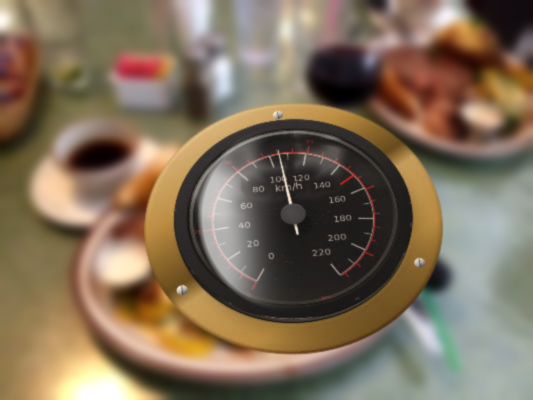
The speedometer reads 105 km/h
